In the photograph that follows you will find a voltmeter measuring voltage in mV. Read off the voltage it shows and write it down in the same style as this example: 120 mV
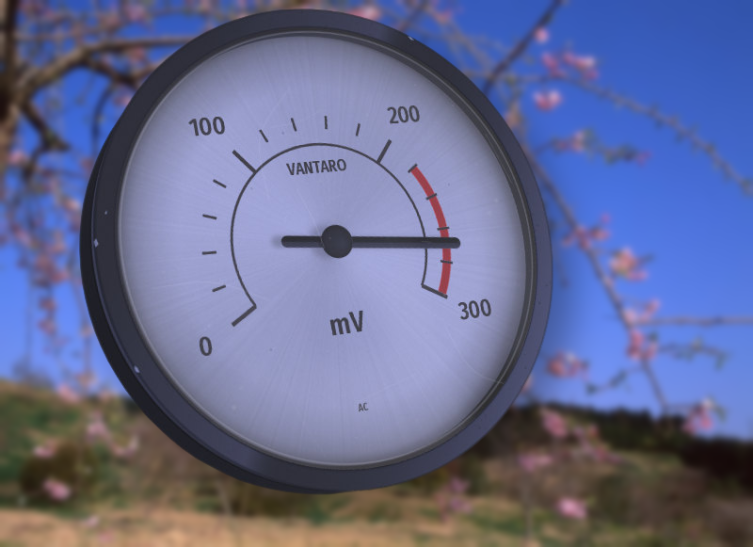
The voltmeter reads 270 mV
